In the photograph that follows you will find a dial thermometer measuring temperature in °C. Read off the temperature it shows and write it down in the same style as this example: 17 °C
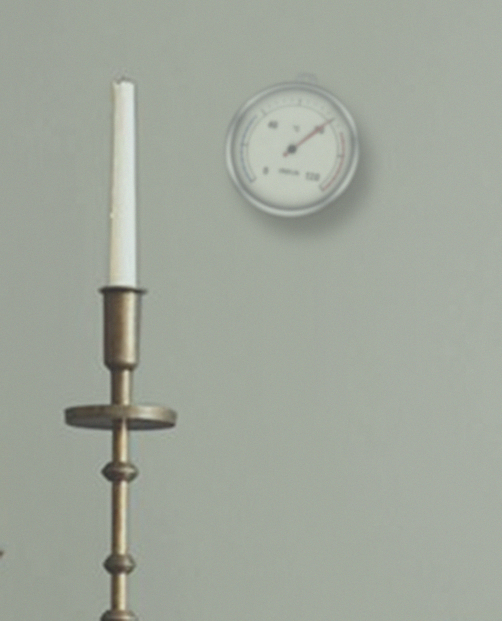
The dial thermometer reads 80 °C
